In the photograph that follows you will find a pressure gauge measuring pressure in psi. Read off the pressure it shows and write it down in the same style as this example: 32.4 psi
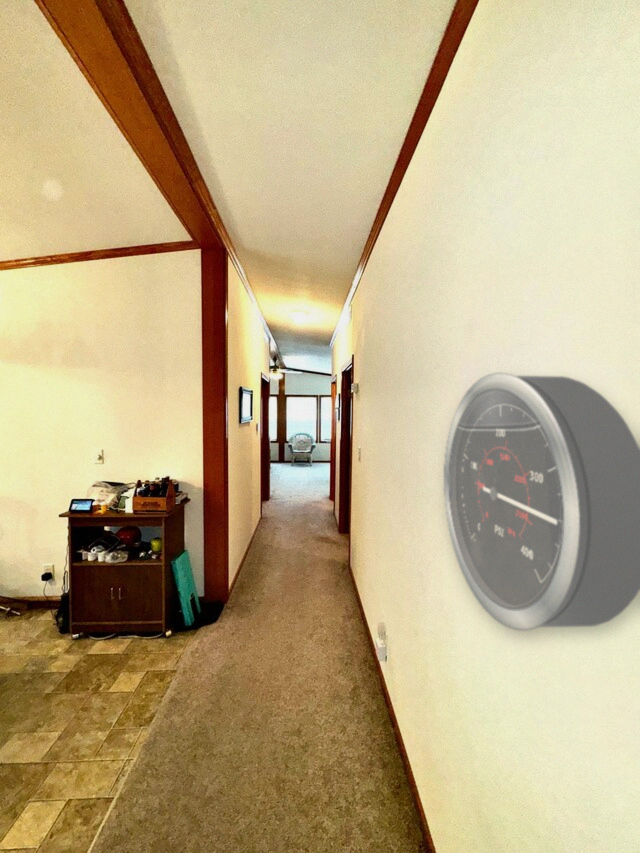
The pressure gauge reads 340 psi
